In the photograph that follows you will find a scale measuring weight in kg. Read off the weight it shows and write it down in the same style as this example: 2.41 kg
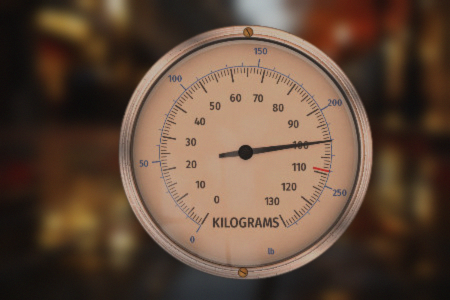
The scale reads 100 kg
